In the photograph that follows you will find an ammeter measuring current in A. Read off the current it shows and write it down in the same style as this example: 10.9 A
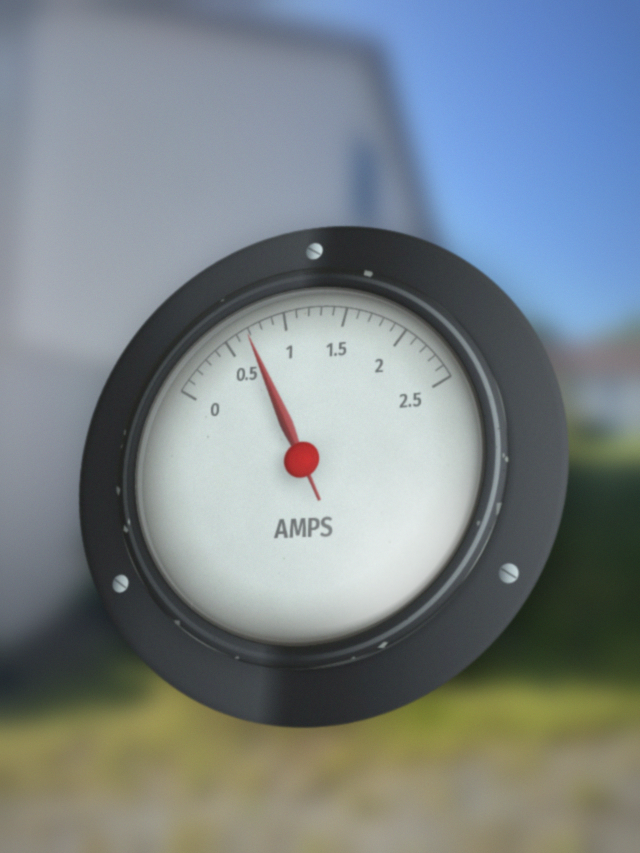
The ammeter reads 0.7 A
